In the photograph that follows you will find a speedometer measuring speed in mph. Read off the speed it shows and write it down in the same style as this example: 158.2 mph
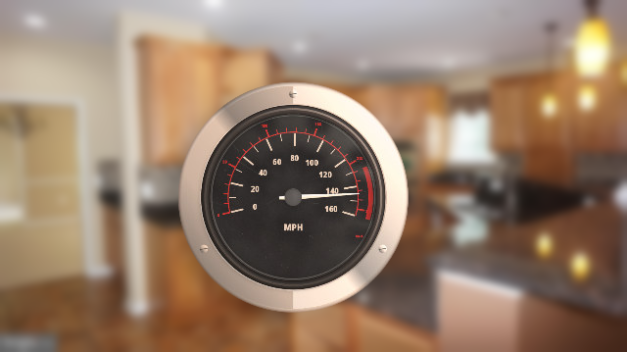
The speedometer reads 145 mph
